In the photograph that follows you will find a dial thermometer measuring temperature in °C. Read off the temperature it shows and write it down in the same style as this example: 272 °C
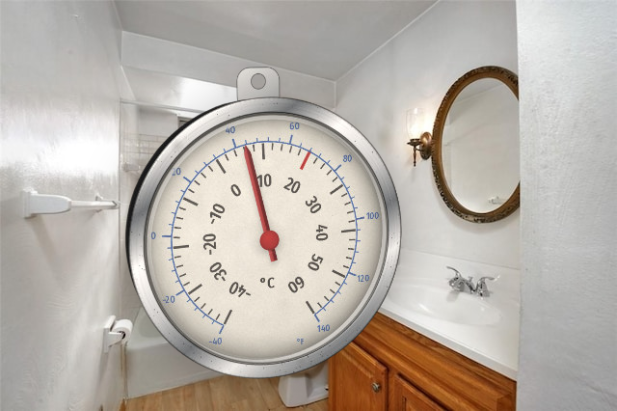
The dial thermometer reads 6 °C
